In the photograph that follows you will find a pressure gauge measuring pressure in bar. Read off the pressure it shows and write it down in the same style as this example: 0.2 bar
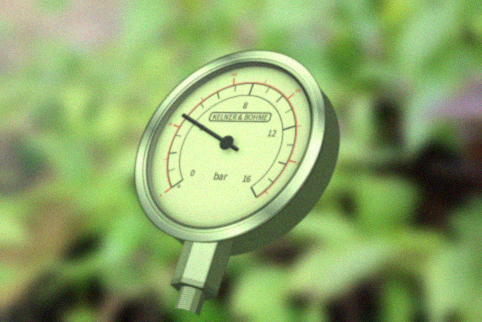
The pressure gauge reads 4 bar
